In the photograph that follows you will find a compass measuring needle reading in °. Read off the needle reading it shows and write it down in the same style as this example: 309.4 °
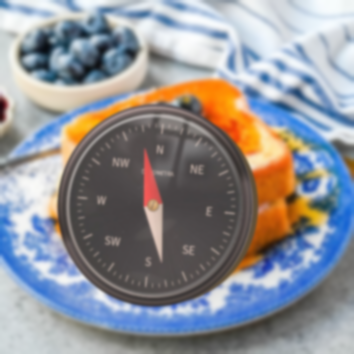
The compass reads 345 °
